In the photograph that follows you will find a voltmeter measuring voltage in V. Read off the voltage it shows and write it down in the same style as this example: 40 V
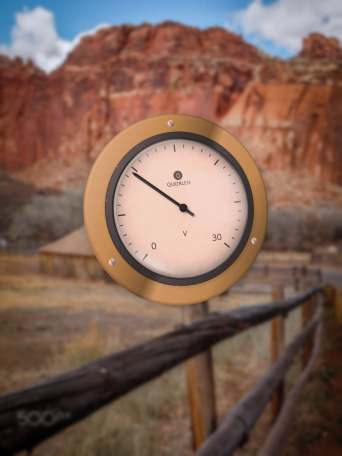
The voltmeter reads 9.5 V
